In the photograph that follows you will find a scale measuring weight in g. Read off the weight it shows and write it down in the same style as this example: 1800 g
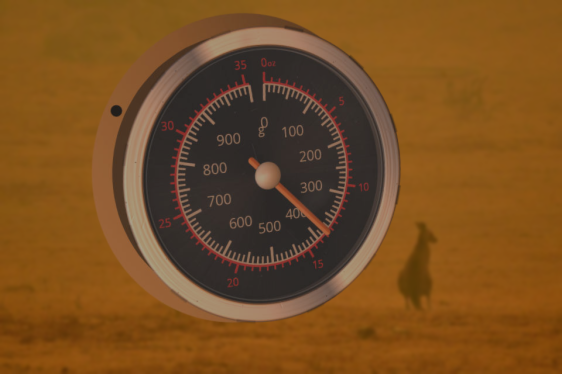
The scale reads 380 g
